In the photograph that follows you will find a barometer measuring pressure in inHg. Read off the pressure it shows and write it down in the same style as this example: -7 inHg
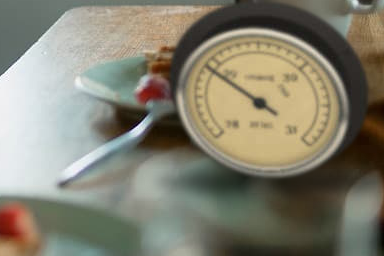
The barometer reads 28.9 inHg
